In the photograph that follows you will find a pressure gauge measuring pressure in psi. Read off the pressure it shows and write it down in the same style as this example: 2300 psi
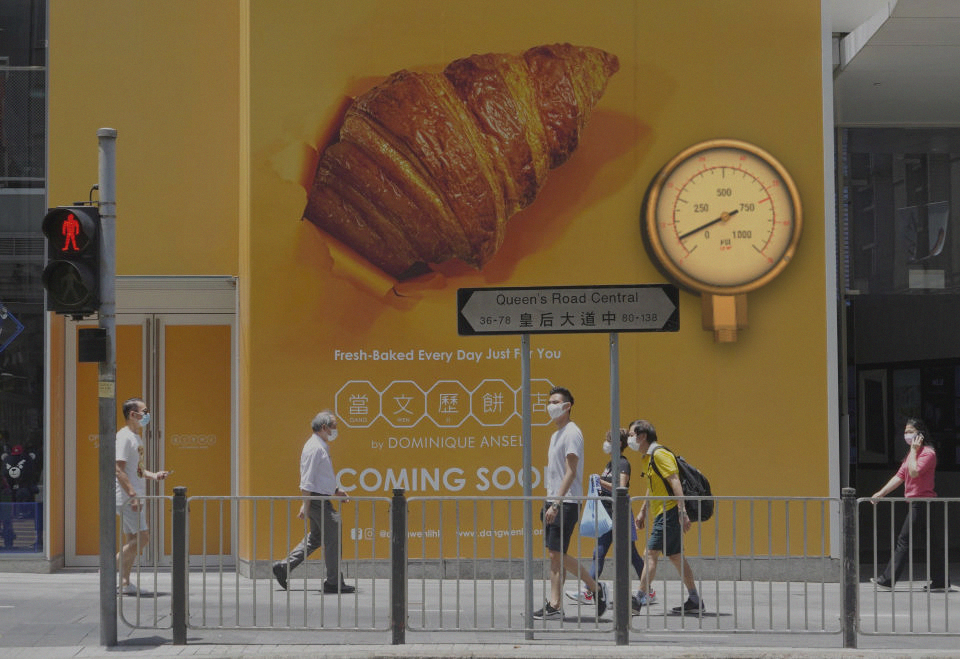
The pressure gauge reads 75 psi
